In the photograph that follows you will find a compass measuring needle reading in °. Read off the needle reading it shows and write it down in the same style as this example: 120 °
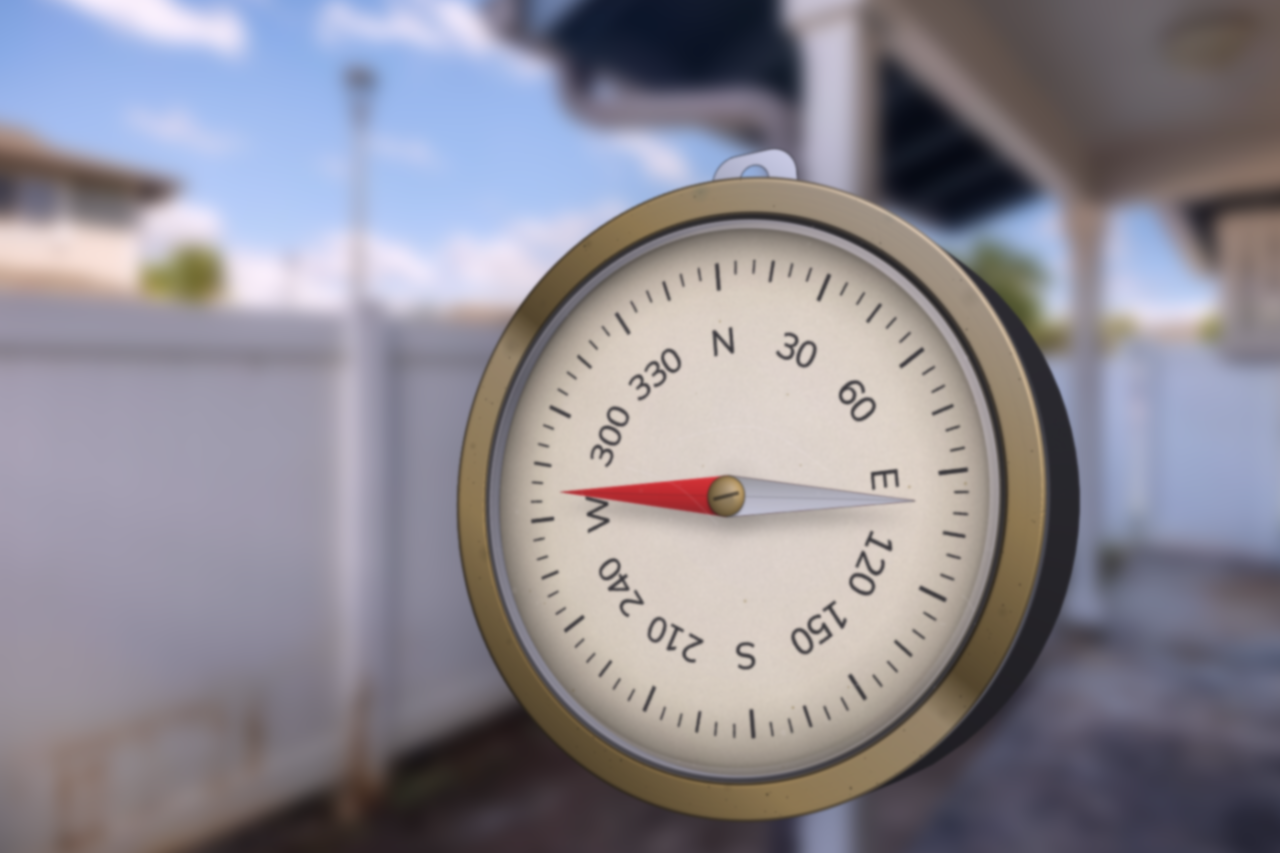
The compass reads 277.5 °
